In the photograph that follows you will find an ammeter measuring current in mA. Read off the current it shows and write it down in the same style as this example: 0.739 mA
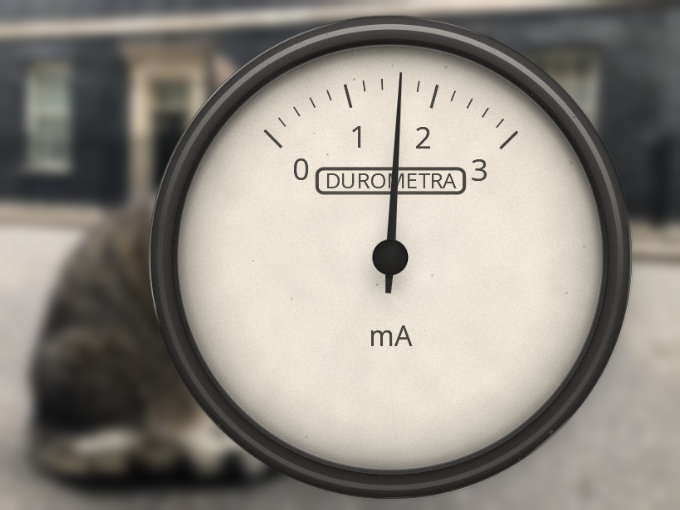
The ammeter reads 1.6 mA
